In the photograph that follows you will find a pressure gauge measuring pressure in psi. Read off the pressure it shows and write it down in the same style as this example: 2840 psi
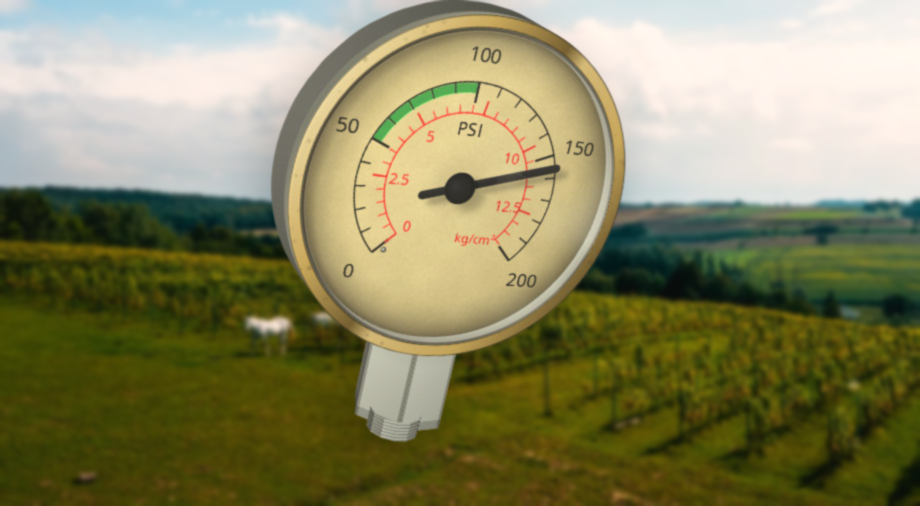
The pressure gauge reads 155 psi
